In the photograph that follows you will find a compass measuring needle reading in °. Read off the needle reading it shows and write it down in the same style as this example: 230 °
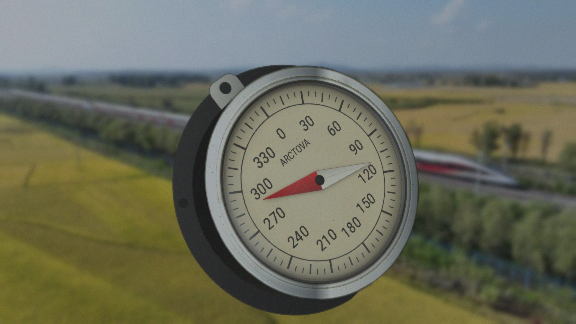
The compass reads 290 °
